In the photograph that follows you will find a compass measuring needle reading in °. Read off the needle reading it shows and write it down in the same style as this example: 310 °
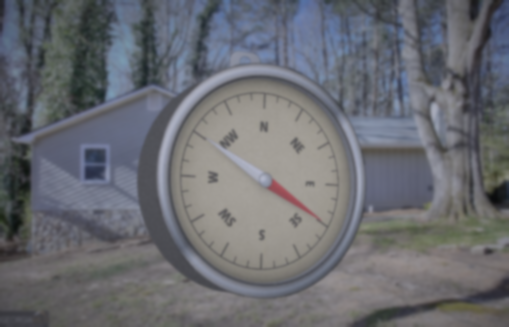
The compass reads 120 °
